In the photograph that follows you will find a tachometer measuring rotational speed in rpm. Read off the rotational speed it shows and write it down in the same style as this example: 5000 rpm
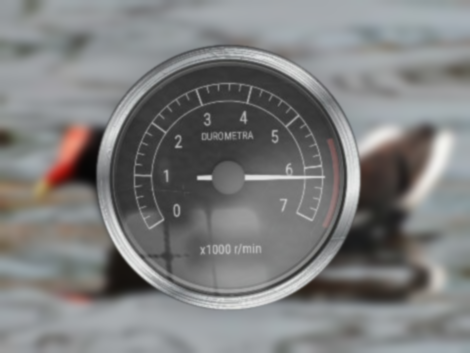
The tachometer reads 6200 rpm
